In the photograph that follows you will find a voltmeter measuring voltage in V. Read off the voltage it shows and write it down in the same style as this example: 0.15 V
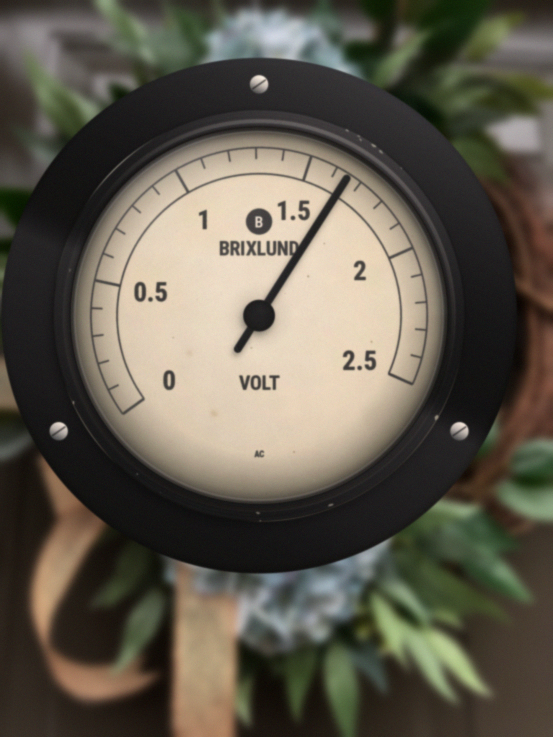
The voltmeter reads 1.65 V
